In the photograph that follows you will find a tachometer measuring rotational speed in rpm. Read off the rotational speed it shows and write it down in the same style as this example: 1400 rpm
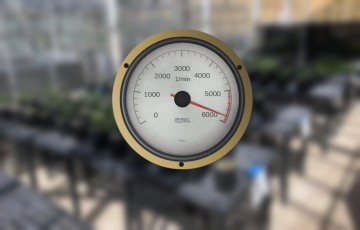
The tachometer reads 5800 rpm
